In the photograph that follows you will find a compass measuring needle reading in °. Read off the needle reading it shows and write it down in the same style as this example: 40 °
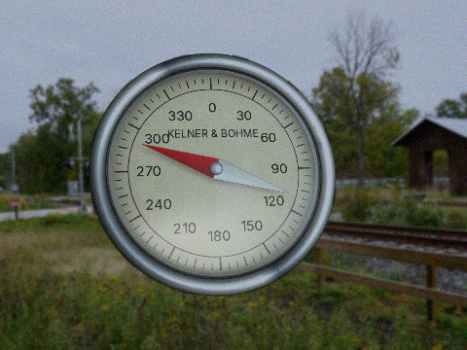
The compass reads 290 °
